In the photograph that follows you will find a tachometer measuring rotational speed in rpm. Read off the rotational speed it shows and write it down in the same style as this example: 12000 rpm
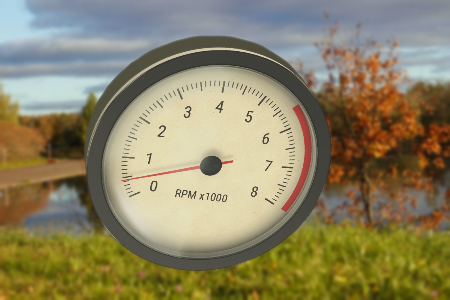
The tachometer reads 500 rpm
